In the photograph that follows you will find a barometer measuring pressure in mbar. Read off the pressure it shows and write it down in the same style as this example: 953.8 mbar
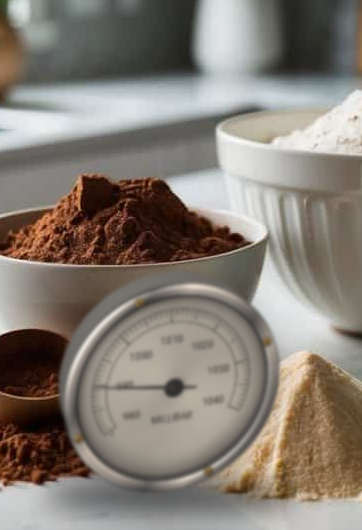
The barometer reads 990 mbar
